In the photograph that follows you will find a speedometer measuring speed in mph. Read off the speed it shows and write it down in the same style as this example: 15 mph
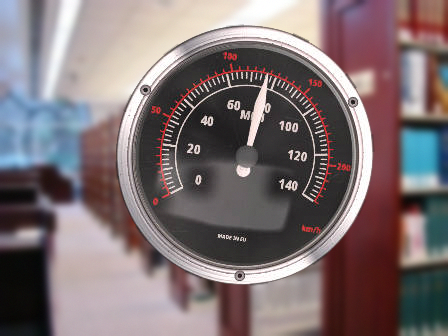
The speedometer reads 76 mph
